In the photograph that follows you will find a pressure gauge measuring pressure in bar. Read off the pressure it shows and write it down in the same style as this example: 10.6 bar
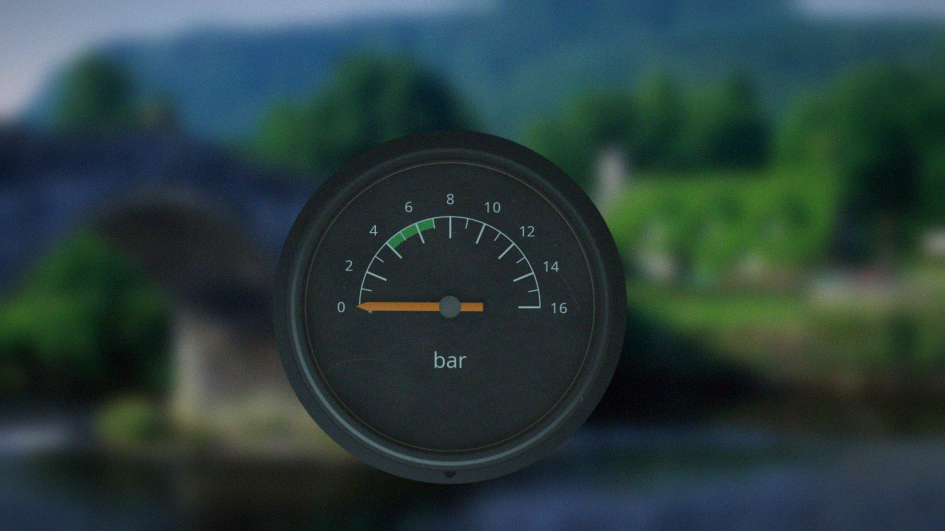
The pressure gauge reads 0 bar
